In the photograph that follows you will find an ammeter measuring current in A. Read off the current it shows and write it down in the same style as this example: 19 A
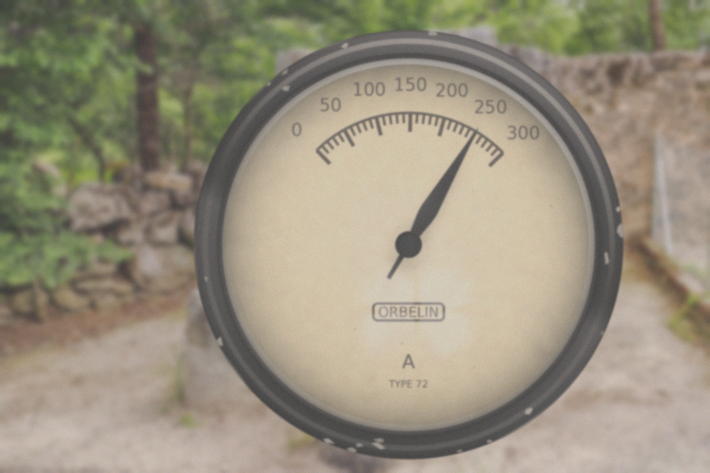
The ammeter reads 250 A
